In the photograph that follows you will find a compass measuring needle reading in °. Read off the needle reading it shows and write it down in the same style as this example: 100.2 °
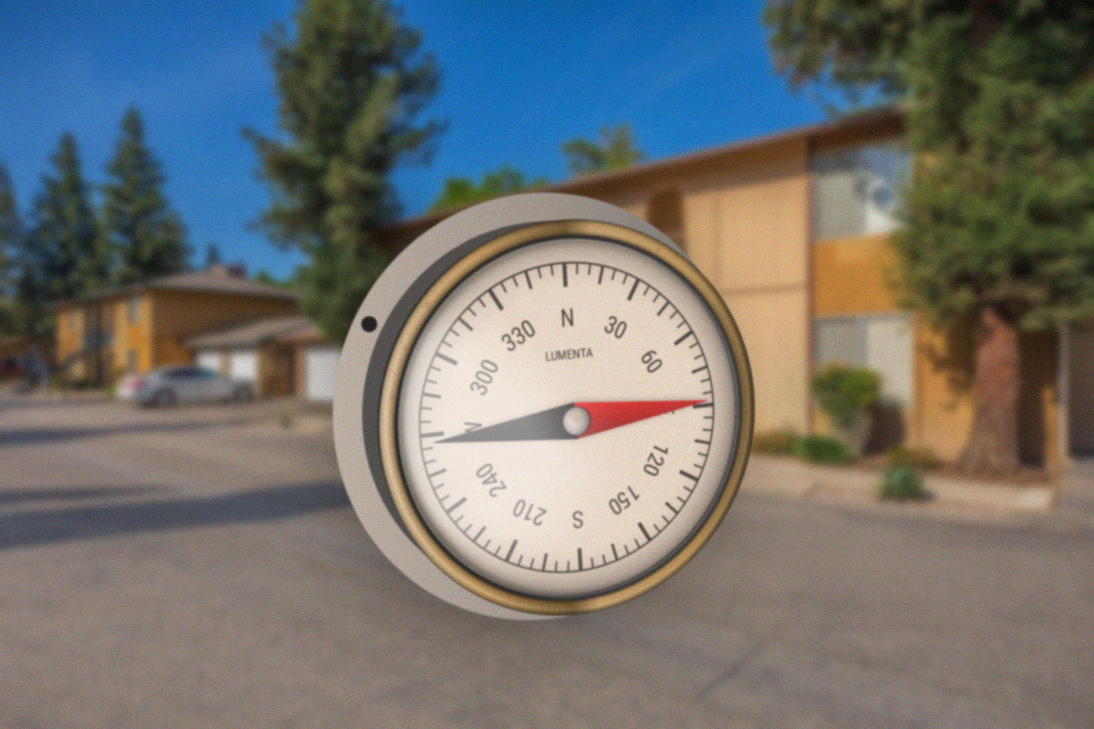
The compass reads 87.5 °
